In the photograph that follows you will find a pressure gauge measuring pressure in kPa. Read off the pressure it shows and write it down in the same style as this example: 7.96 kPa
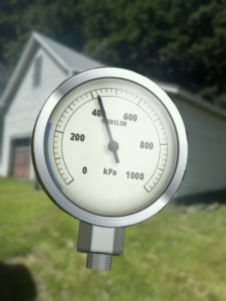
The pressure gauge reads 420 kPa
